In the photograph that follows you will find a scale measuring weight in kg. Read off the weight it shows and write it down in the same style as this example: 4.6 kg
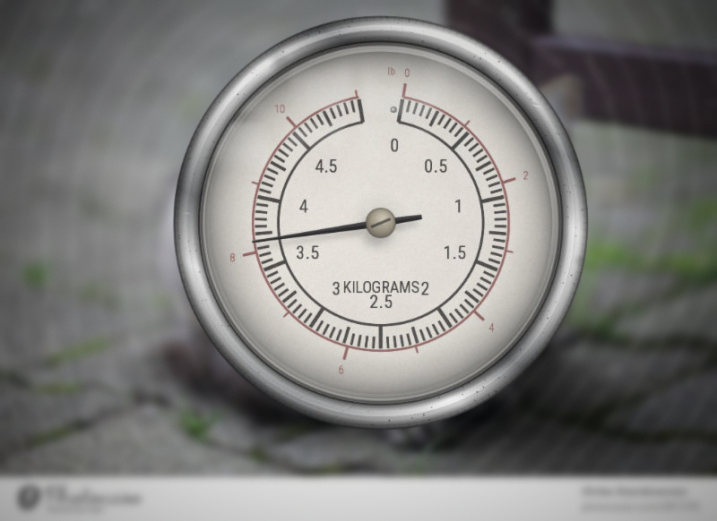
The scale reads 3.7 kg
